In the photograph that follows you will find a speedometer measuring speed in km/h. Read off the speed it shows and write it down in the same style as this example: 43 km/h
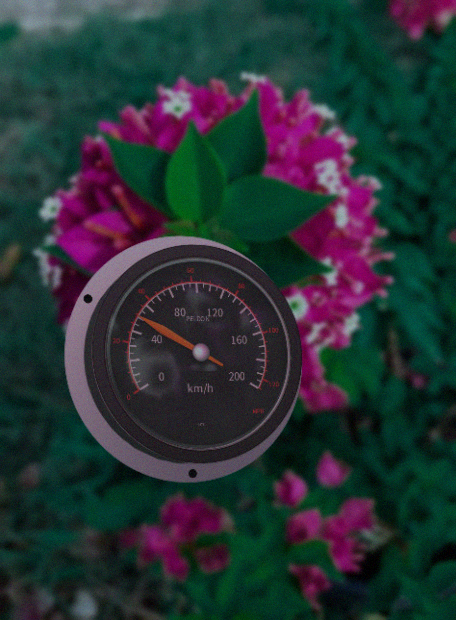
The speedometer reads 50 km/h
